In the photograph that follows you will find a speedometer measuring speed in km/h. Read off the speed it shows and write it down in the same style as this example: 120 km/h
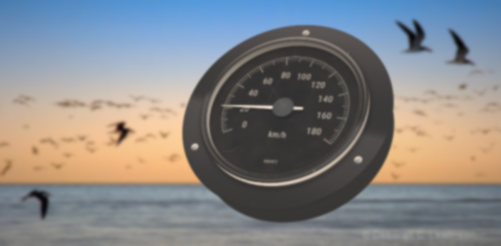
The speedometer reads 20 km/h
